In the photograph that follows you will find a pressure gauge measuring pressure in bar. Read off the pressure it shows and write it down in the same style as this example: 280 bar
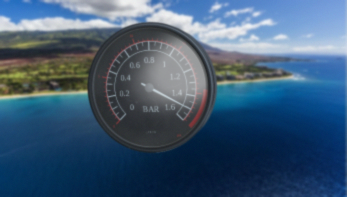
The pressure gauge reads 1.5 bar
